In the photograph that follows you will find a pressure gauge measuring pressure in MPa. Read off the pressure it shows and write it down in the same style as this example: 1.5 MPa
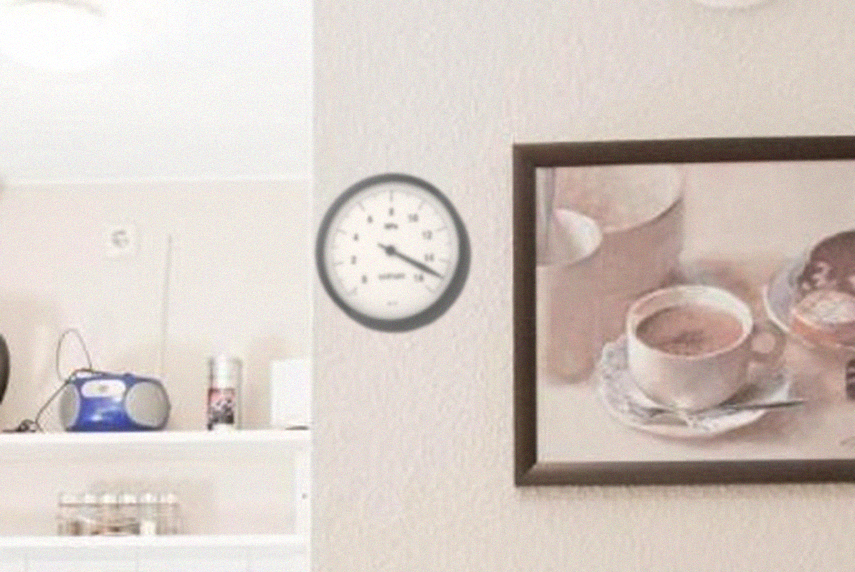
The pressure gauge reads 15 MPa
